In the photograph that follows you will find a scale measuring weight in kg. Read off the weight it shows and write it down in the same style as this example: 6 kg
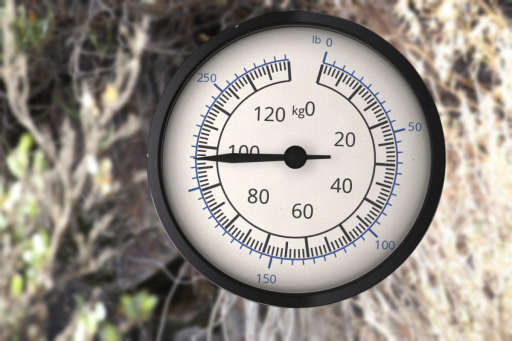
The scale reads 97 kg
